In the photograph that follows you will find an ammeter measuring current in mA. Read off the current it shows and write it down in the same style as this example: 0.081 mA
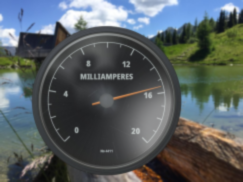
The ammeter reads 15.5 mA
